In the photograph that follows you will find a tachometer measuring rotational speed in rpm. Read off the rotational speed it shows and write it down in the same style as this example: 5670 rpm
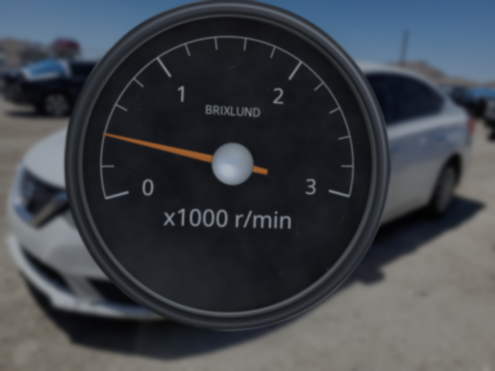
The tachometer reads 400 rpm
